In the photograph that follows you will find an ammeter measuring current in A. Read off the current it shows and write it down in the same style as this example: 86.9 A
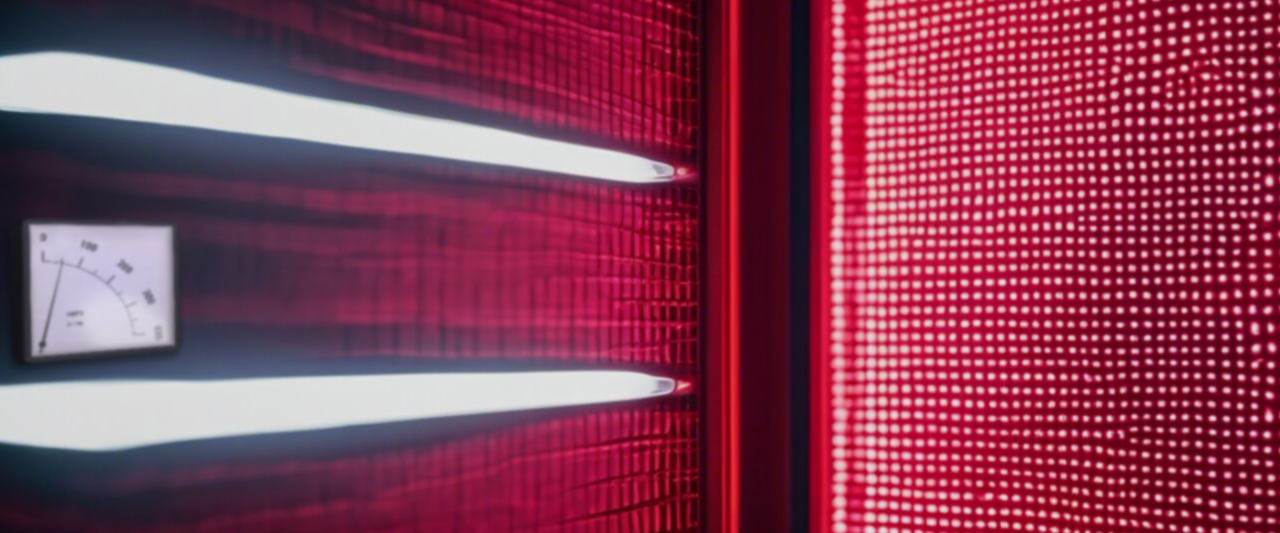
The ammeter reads 50 A
